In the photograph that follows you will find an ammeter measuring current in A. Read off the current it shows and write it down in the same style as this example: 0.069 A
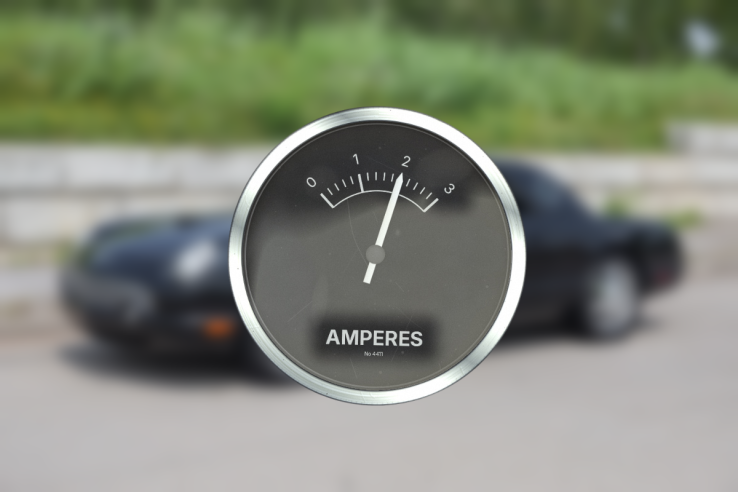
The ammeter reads 2 A
